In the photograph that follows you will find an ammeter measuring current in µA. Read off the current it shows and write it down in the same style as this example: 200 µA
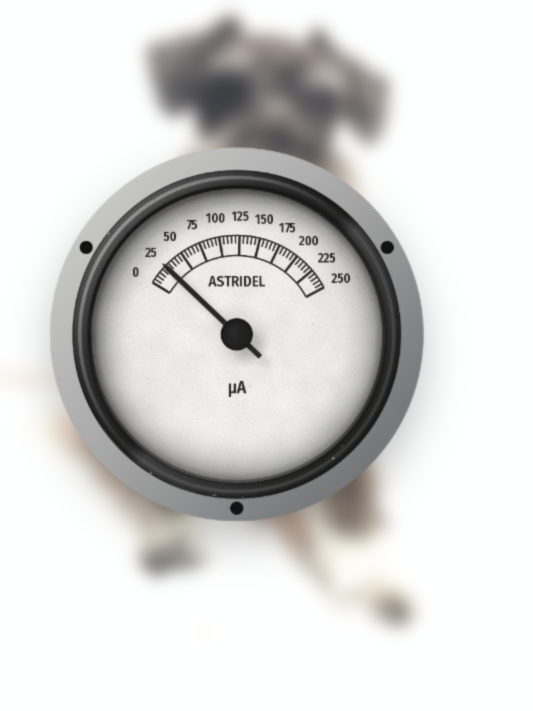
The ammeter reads 25 µA
